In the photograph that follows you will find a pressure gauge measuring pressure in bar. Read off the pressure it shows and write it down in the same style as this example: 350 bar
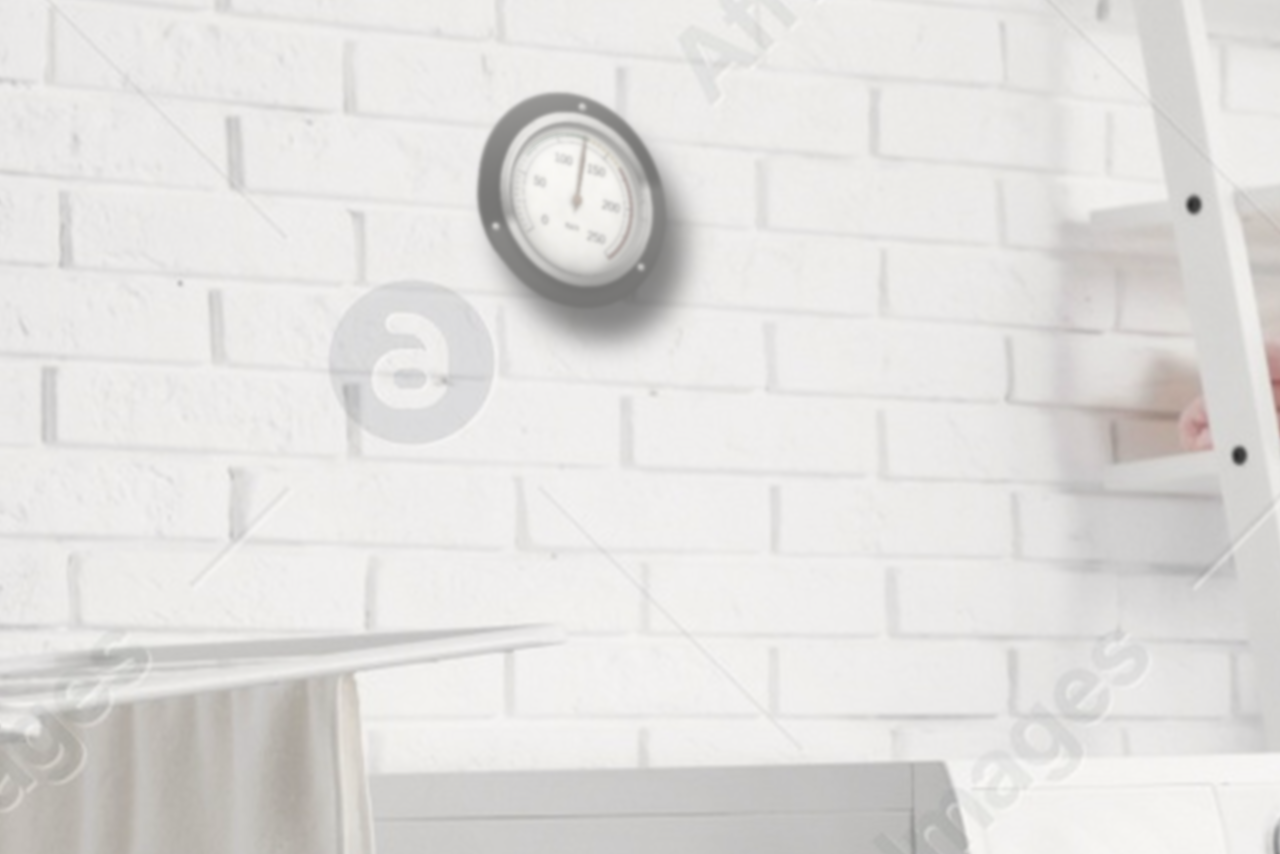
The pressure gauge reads 125 bar
